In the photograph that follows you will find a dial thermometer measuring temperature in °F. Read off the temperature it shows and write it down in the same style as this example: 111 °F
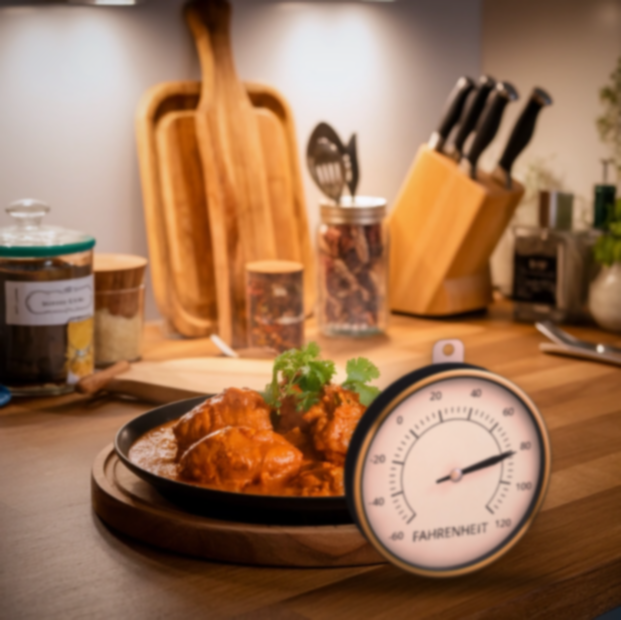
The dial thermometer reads 80 °F
